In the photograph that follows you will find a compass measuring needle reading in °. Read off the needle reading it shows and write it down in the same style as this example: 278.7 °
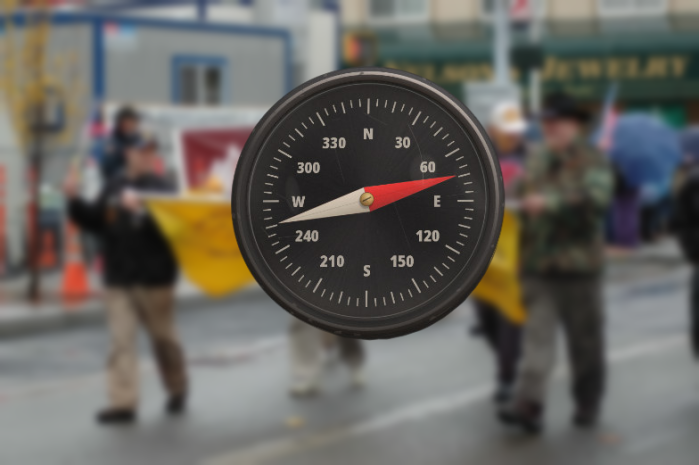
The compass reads 75 °
